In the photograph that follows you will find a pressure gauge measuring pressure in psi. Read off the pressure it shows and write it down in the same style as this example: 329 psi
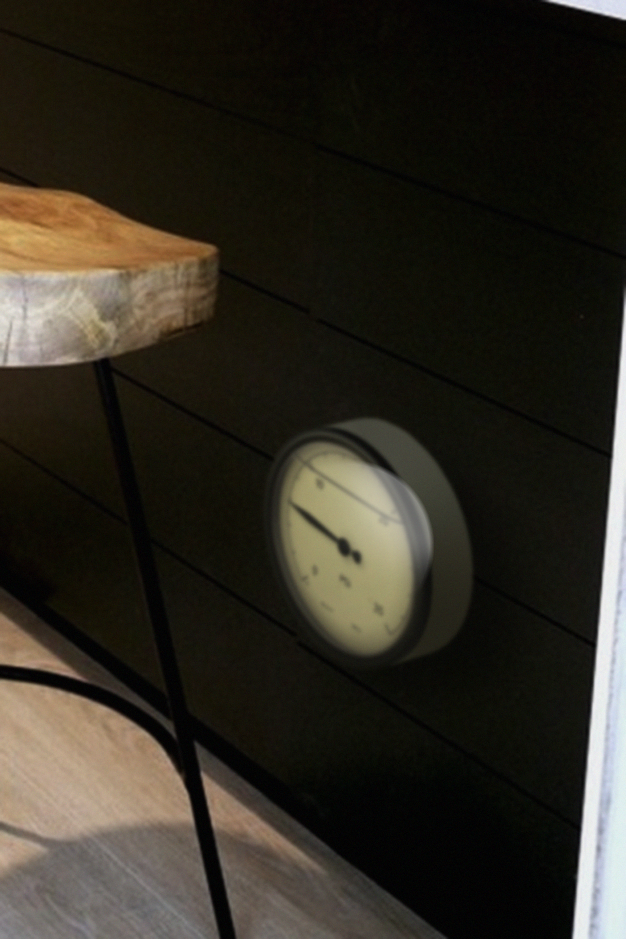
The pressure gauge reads 6 psi
